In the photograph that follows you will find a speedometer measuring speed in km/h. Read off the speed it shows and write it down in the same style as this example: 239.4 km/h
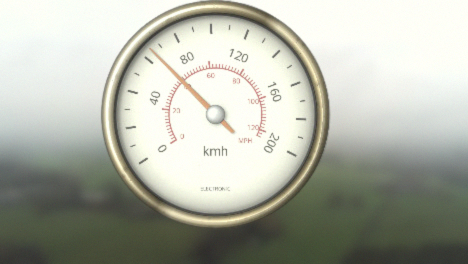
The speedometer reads 65 km/h
